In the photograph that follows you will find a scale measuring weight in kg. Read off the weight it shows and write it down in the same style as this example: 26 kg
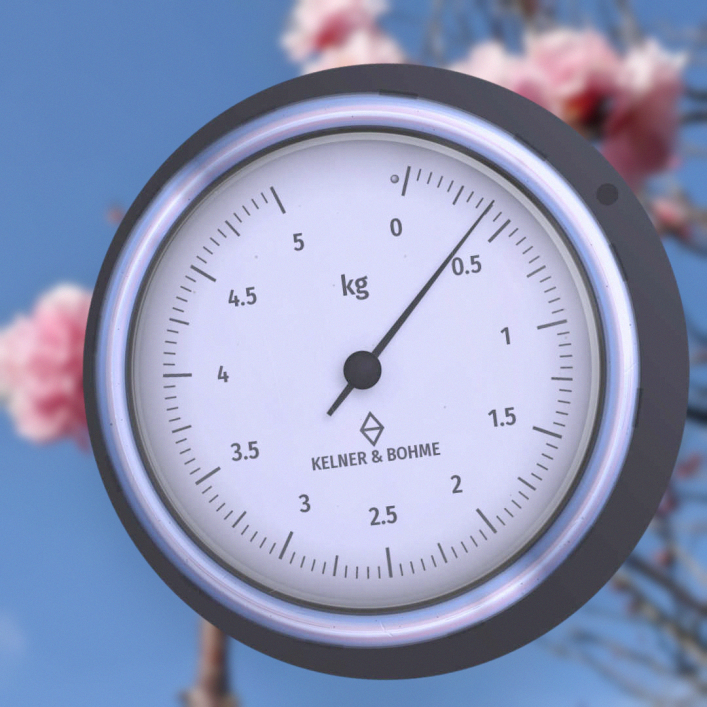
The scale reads 0.4 kg
